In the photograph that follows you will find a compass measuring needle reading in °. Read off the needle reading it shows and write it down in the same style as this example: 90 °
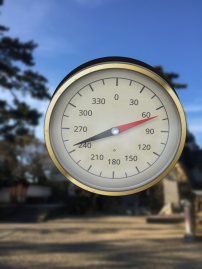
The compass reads 67.5 °
